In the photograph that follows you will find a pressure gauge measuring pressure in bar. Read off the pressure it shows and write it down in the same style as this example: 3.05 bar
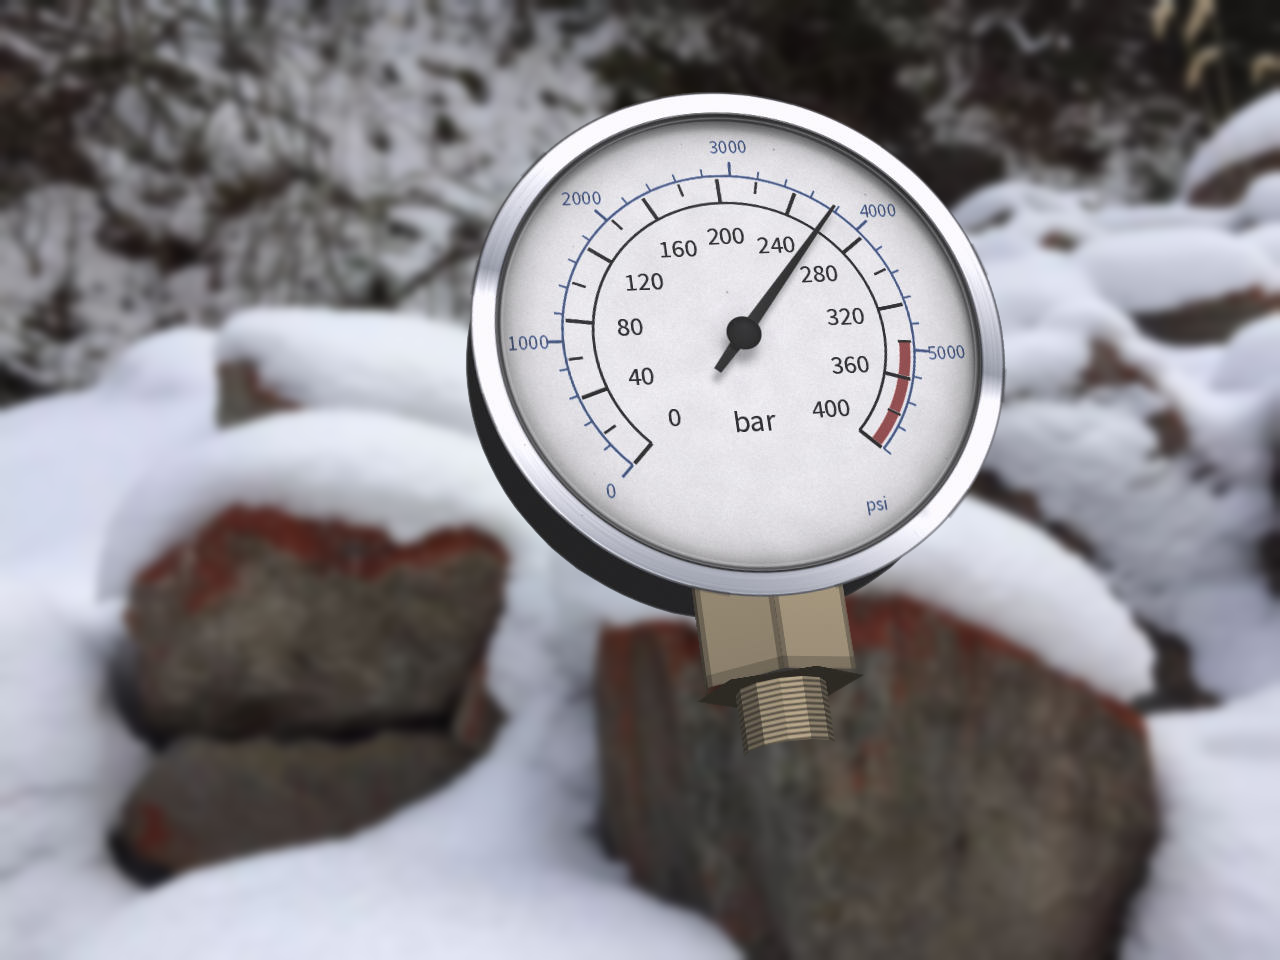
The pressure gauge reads 260 bar
